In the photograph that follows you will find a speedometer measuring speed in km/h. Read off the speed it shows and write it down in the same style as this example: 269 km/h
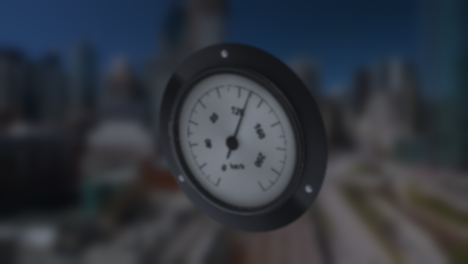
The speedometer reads 130 km/h
